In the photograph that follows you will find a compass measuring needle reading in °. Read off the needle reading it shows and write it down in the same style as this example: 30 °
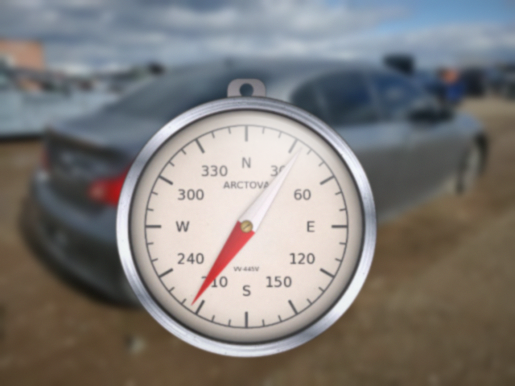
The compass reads 215 °
